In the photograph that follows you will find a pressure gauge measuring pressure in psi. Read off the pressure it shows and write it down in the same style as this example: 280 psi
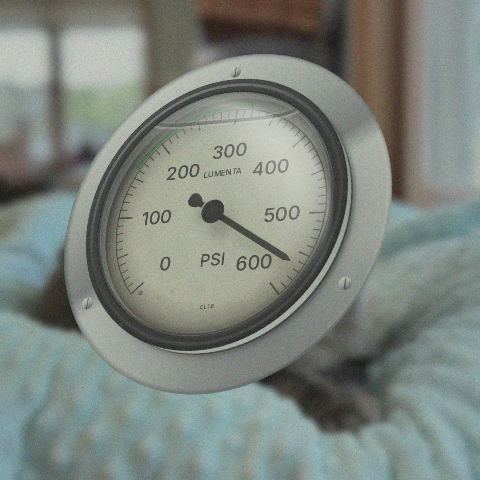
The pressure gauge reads 565 psi
